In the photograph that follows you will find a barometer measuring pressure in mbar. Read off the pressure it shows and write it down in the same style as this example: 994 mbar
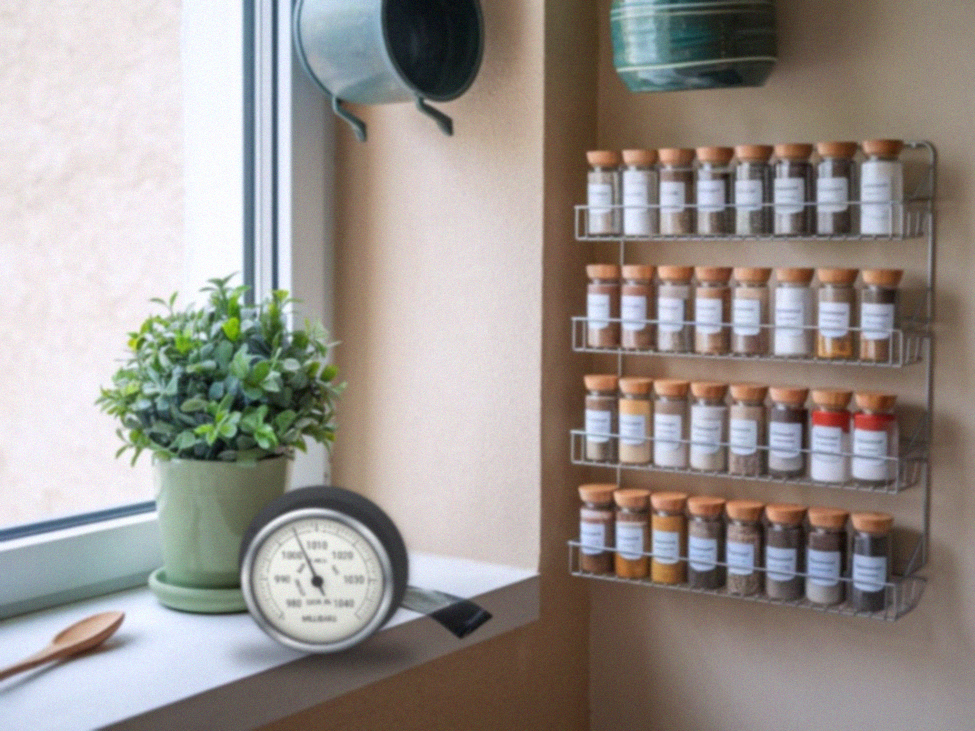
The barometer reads 1005 mbar
